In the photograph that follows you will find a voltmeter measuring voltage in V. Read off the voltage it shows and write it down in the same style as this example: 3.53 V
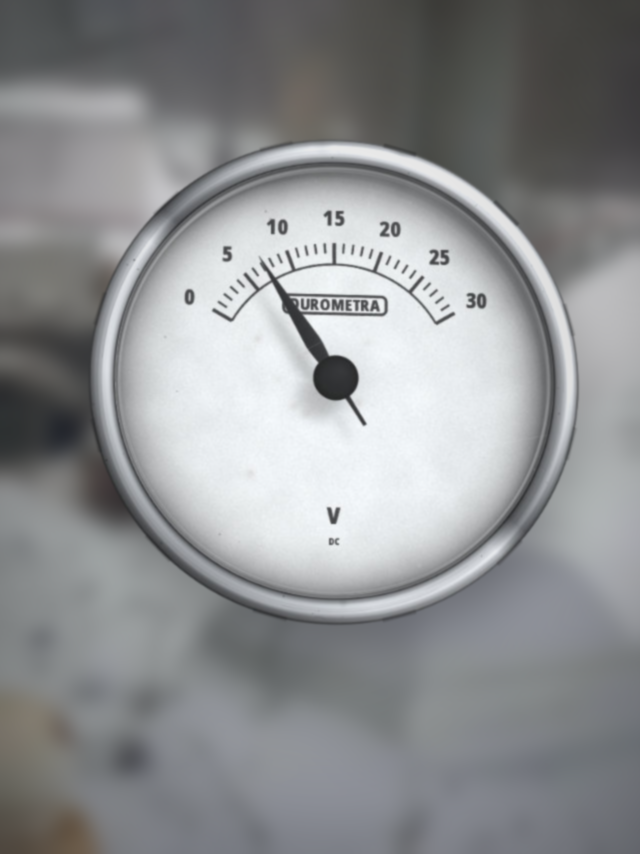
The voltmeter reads 7 V
